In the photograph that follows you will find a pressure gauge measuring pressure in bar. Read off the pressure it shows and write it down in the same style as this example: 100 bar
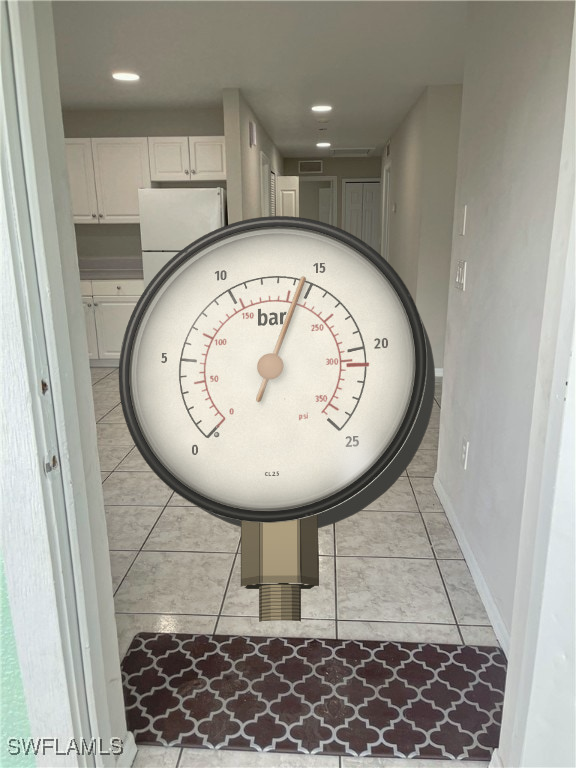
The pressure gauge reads 14.5 bar
